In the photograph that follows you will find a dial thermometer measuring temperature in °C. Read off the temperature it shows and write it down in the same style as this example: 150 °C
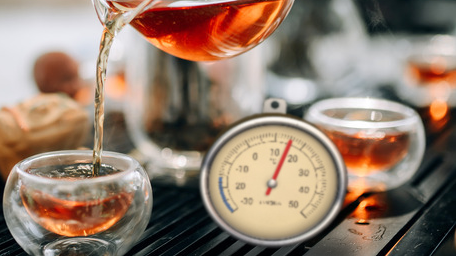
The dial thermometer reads 15 °C
